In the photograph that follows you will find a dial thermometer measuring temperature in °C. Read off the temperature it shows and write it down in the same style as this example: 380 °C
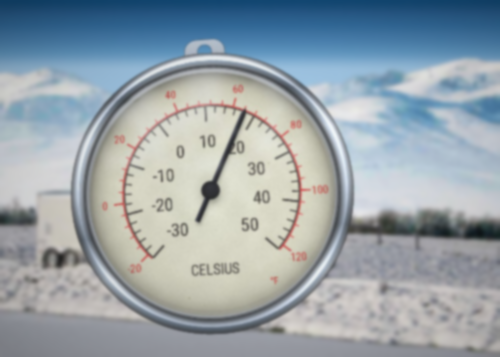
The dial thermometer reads 18 °C
